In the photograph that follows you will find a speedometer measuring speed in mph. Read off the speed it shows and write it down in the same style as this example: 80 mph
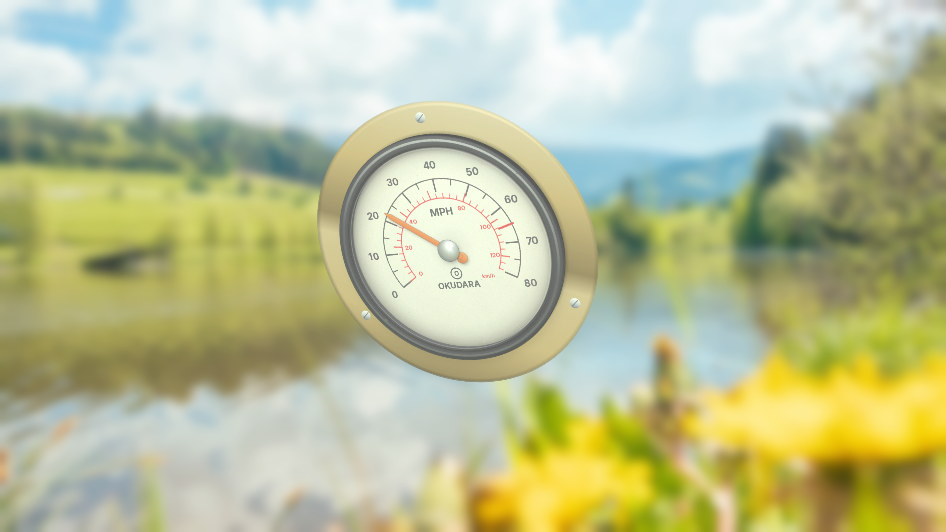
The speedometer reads 22.5 mph
